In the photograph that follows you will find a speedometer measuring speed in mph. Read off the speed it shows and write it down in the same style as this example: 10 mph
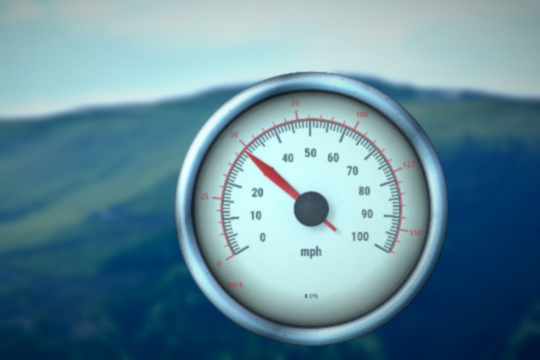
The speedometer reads 30 mph
